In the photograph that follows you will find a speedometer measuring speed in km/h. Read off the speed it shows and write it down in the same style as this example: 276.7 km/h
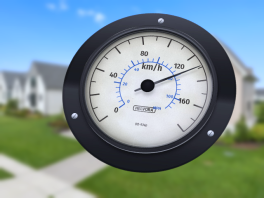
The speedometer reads 130 km/h
